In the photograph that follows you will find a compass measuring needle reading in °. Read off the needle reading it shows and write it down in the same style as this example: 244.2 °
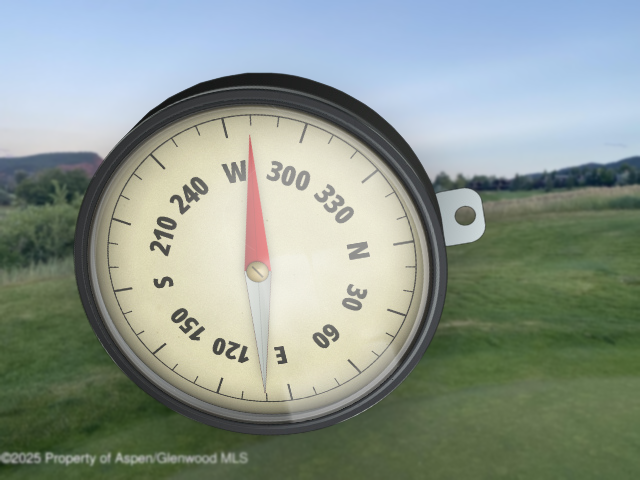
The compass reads 280 °
